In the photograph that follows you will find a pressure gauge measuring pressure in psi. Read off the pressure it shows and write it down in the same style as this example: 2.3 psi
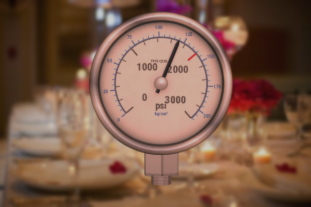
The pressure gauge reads 1700 psi
